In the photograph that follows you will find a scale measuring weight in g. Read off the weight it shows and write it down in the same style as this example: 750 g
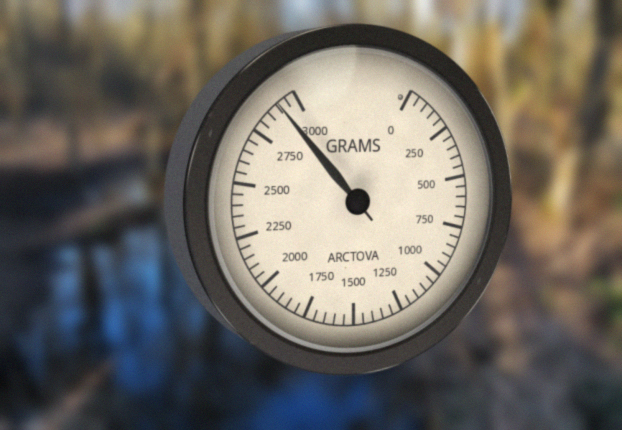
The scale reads 2900 g
